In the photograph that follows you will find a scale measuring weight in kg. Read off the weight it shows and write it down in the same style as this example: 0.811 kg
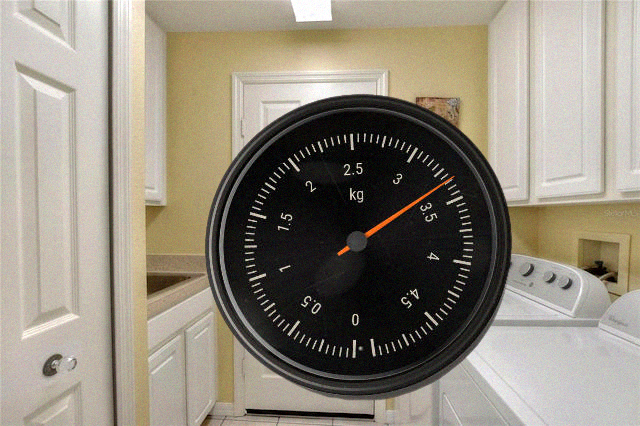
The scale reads 3.35 kg
